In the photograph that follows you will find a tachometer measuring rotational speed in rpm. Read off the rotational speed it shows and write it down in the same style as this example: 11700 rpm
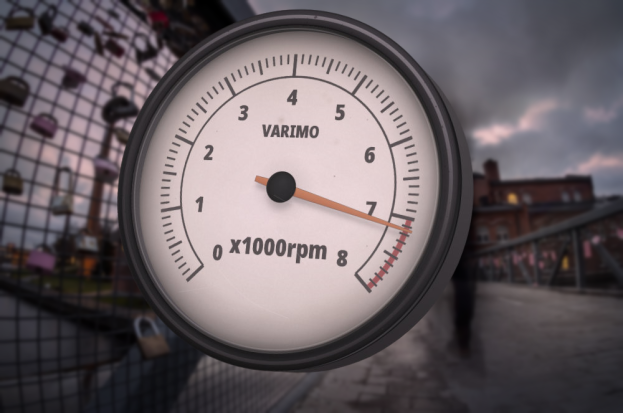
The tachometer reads 7150 rpm
